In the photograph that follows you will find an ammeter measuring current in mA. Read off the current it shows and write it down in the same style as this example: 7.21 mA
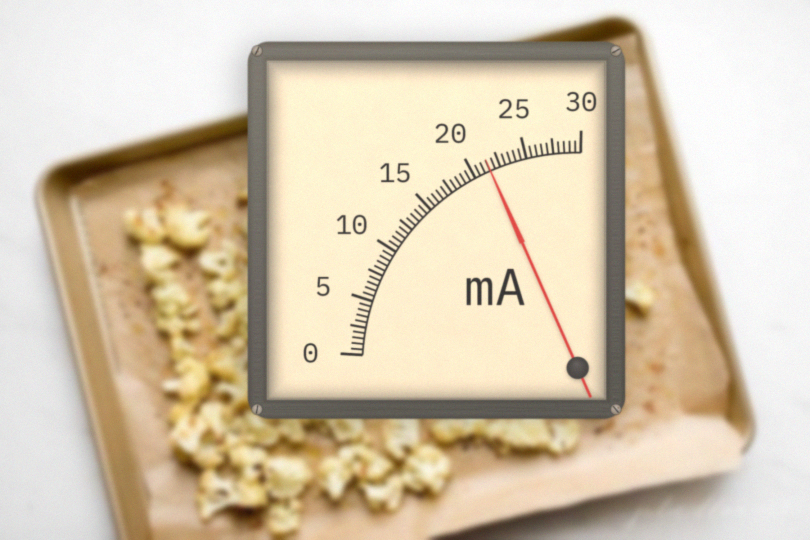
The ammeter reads 21.5 mA
